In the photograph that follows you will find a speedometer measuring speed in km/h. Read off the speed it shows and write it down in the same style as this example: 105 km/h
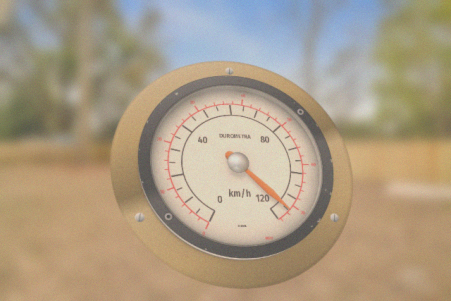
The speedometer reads 115 km/h
